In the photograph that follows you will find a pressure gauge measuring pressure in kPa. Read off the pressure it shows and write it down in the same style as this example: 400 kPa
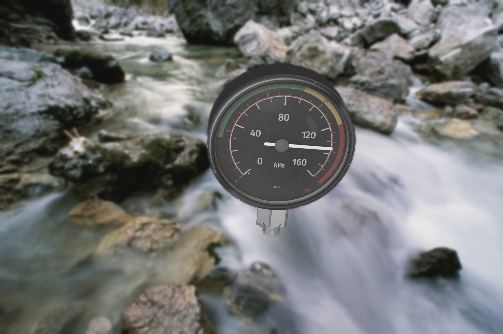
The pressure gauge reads 135 kPa
